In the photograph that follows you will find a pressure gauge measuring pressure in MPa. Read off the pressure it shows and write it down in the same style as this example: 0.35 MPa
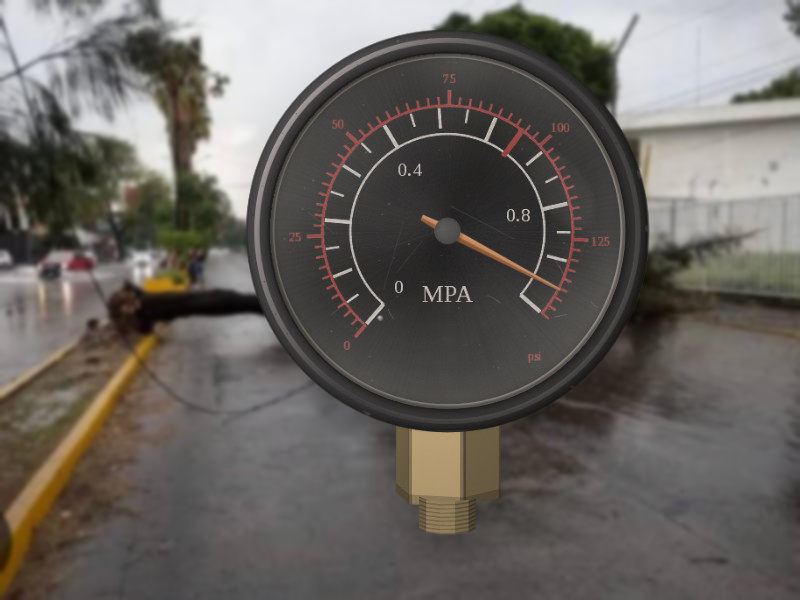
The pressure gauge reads 0.95 MPa
